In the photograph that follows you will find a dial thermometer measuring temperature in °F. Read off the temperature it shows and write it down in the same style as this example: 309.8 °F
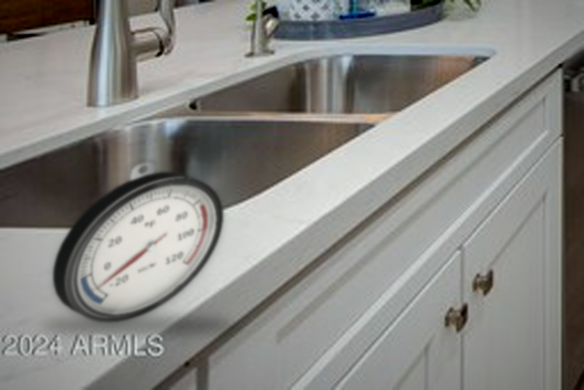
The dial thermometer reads -10 °F
